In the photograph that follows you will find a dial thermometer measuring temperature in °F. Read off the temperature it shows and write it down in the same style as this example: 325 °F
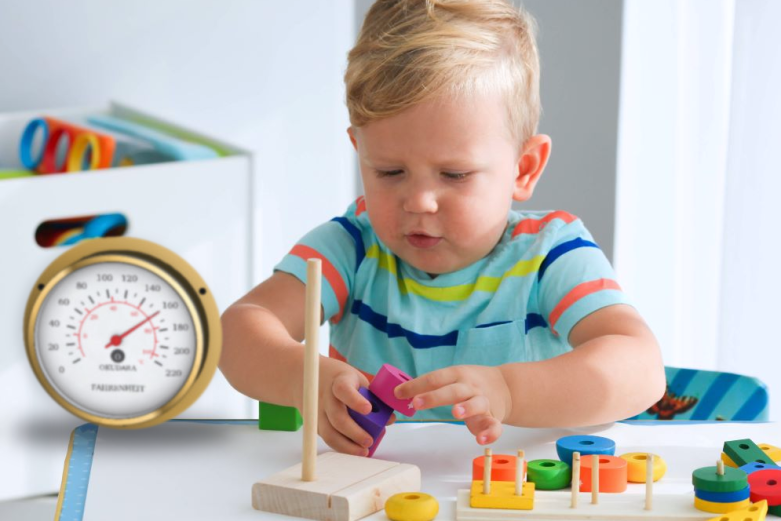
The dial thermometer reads 160 °F
